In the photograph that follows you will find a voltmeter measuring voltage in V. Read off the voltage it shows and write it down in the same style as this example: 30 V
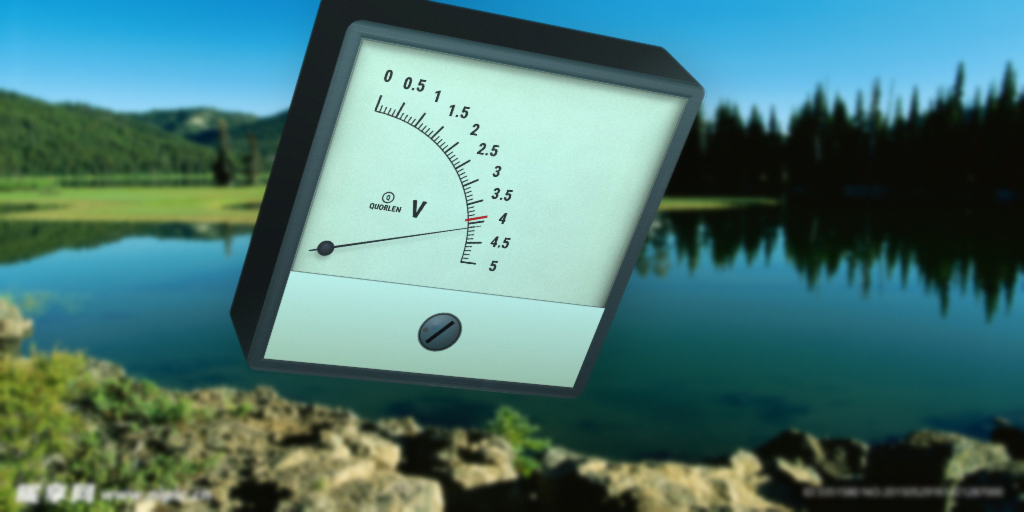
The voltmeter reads 4 V
